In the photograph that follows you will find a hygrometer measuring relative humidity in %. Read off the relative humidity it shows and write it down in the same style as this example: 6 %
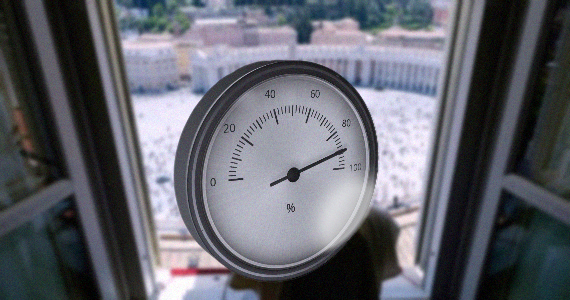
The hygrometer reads 90 %
